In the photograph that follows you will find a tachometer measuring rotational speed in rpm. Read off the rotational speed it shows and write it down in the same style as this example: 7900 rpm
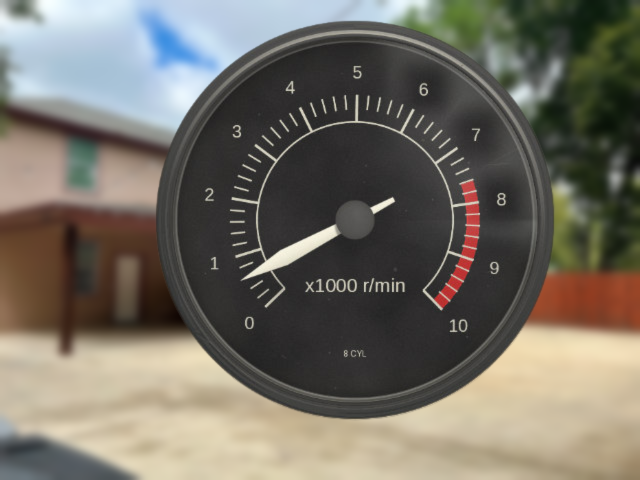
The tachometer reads 600 rpm
